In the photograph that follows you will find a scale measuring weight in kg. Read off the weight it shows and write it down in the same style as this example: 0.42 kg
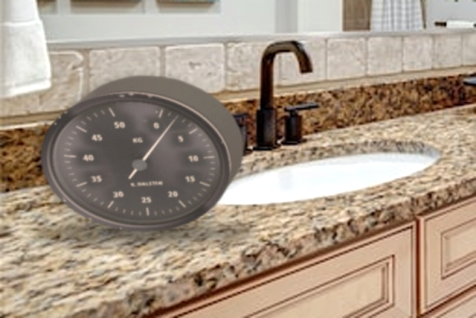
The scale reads 2 kg
